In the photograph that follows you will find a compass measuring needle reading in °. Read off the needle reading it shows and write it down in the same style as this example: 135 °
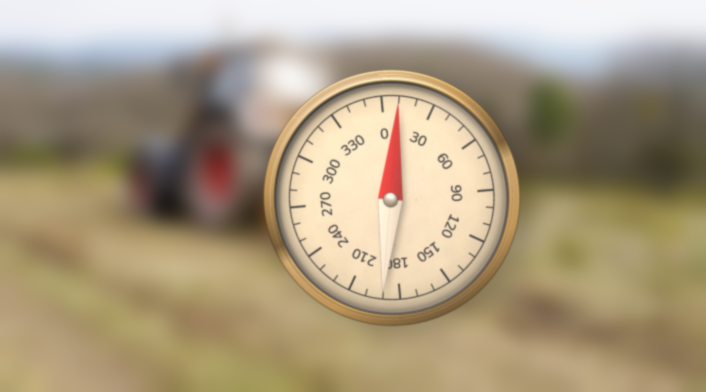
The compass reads 10 °
